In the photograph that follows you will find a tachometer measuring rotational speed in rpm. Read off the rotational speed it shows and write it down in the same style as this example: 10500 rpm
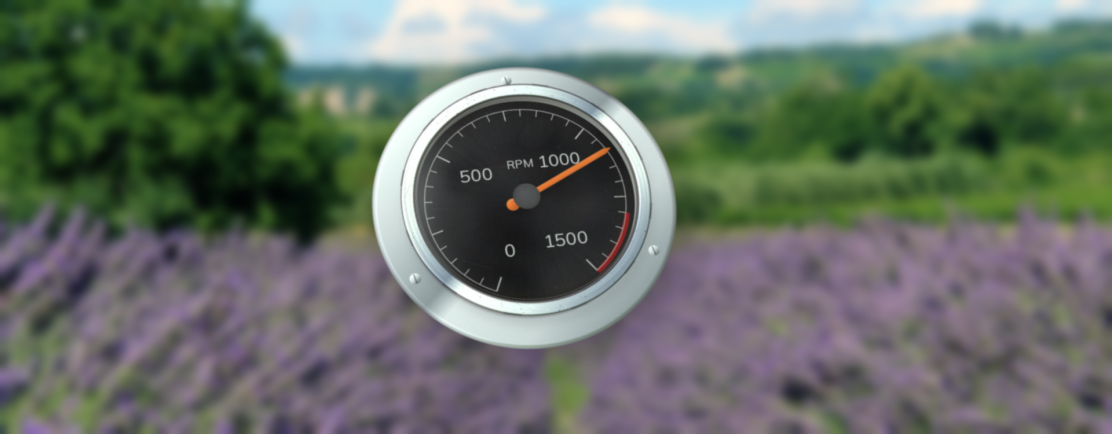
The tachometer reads 1100 rpm
